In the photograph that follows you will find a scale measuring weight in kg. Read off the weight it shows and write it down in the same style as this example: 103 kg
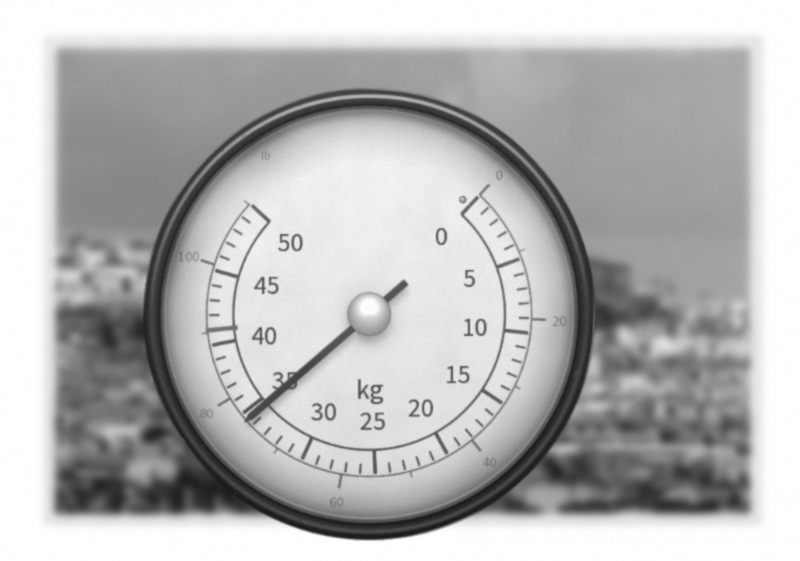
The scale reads 34.5 kg
